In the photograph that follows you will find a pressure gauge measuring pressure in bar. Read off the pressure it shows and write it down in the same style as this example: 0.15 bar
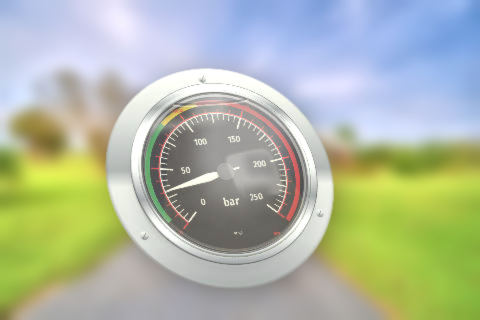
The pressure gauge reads 30 bar
